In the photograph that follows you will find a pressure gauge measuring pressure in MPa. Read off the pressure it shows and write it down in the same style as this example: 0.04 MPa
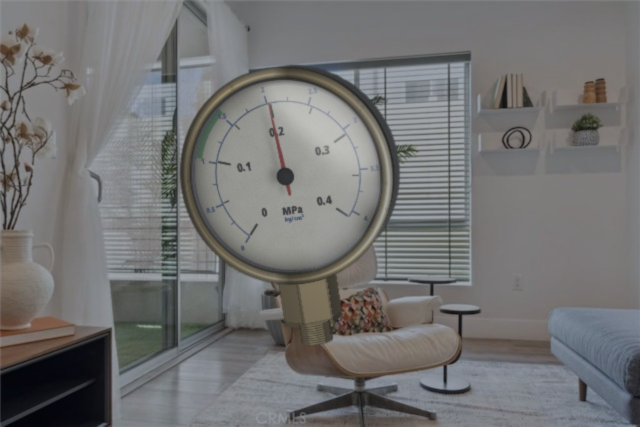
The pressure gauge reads 0.2 MPa
